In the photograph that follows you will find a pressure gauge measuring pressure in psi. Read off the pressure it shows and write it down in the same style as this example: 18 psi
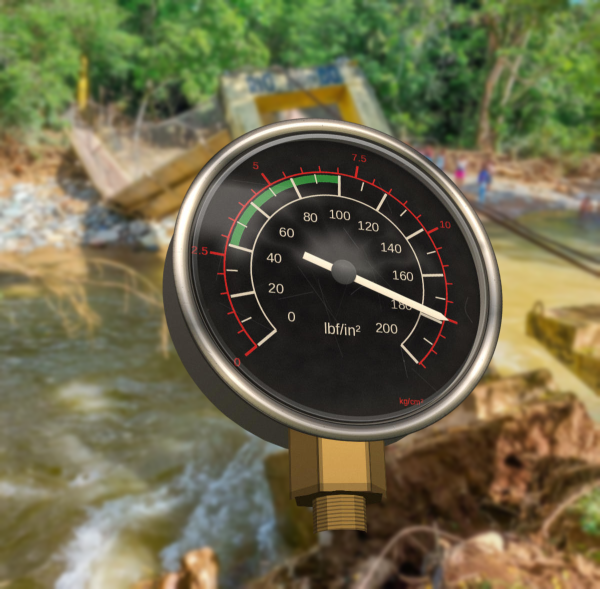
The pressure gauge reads 180 psi
